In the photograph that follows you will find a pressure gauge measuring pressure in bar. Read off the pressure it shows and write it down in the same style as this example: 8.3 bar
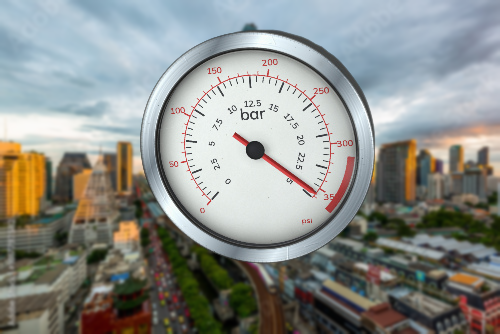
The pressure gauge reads 24.5 bar
